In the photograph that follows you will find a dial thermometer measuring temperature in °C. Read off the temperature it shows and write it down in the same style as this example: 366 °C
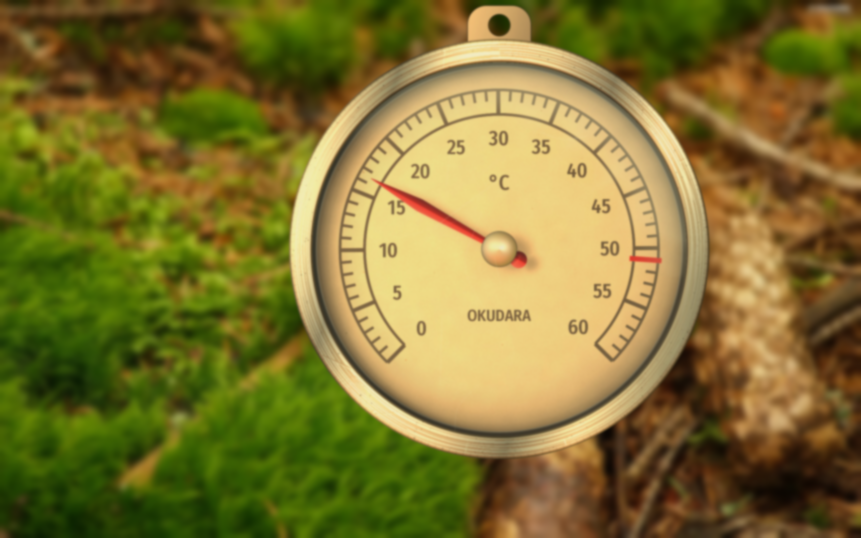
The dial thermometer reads 16.5 °C
